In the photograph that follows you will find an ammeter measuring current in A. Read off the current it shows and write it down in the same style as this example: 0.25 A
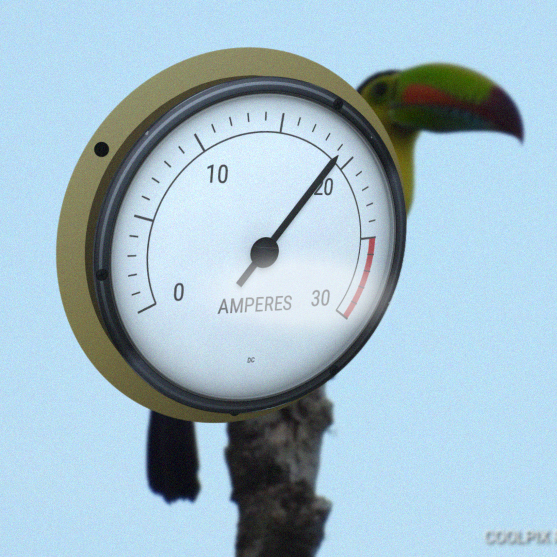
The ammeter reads 19 A
